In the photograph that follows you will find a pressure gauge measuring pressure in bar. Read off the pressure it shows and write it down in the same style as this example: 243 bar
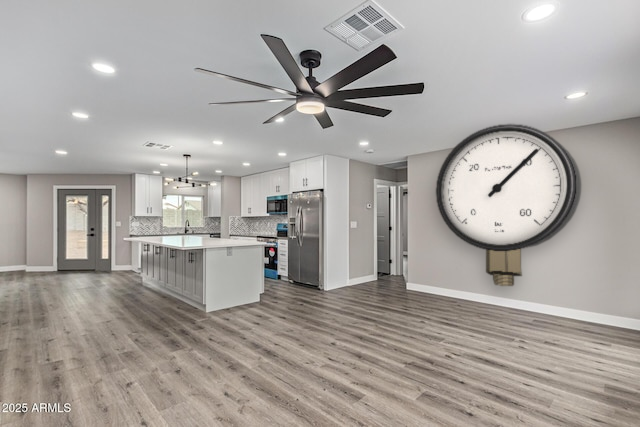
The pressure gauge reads 40 bar
